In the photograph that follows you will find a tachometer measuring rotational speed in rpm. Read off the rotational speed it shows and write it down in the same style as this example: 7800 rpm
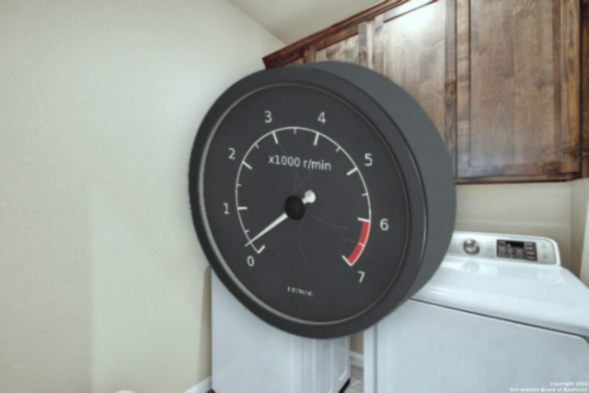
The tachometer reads 250 rpm
